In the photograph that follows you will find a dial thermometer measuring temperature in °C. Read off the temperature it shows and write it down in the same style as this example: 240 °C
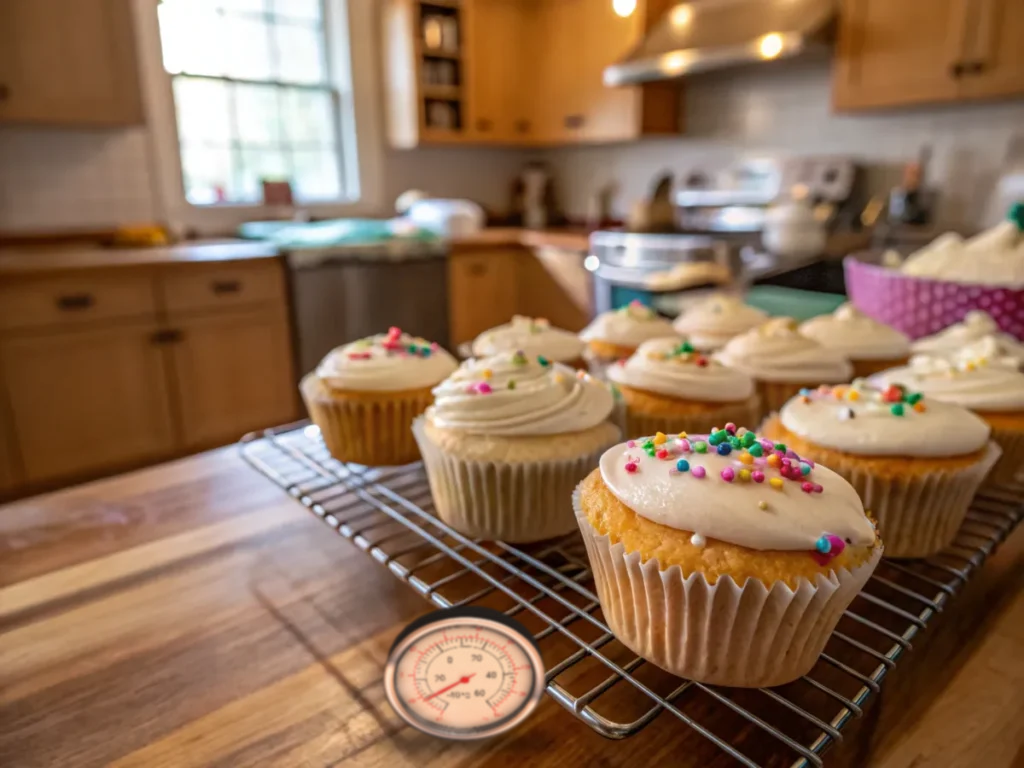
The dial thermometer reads -30 °C
